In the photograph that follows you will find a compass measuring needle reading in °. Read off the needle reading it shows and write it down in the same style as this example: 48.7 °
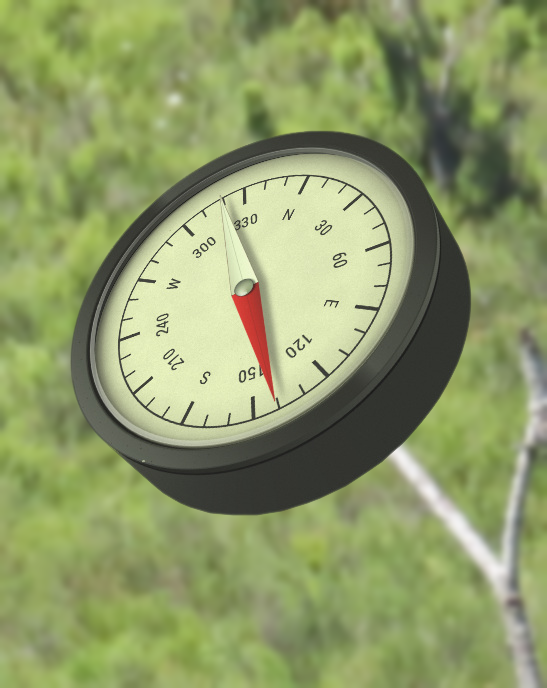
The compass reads 140 °
